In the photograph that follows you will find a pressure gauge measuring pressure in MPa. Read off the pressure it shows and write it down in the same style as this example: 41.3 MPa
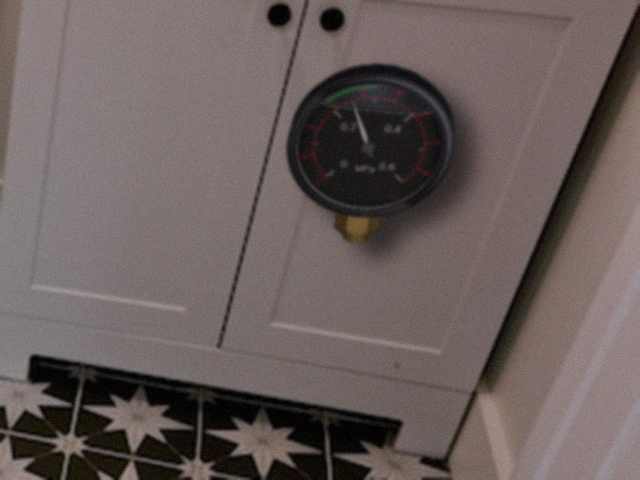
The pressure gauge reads 0.25 MPa
